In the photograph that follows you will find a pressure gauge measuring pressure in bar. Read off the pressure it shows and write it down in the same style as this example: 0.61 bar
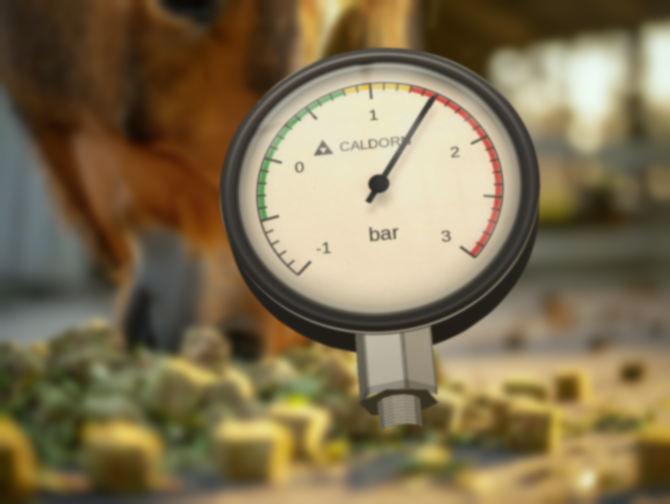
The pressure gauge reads 1.5 bar
